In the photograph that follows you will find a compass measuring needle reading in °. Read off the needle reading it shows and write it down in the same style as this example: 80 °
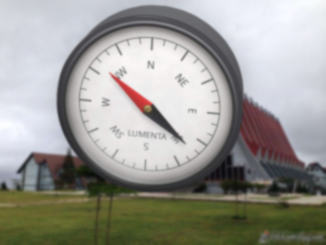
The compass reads 310 °
